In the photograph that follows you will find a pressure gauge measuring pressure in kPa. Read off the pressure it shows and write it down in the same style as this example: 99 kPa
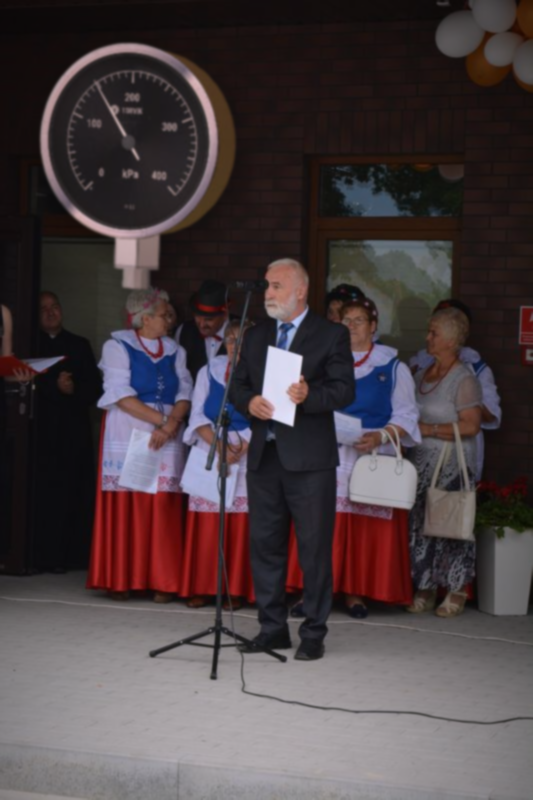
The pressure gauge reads 150 kPa
